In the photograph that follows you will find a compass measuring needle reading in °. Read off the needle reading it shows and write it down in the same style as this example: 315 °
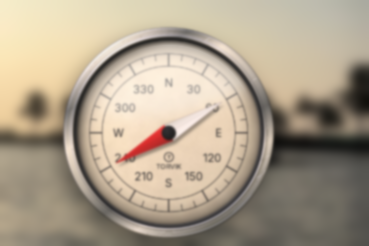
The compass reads 240 °
